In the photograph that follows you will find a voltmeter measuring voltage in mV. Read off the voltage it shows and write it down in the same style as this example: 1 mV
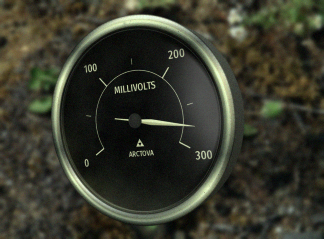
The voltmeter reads 275 mV
